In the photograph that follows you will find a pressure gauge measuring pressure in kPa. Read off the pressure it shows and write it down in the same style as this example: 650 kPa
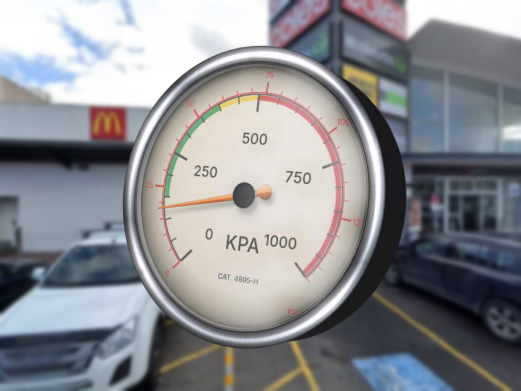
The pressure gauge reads 125 kPa
